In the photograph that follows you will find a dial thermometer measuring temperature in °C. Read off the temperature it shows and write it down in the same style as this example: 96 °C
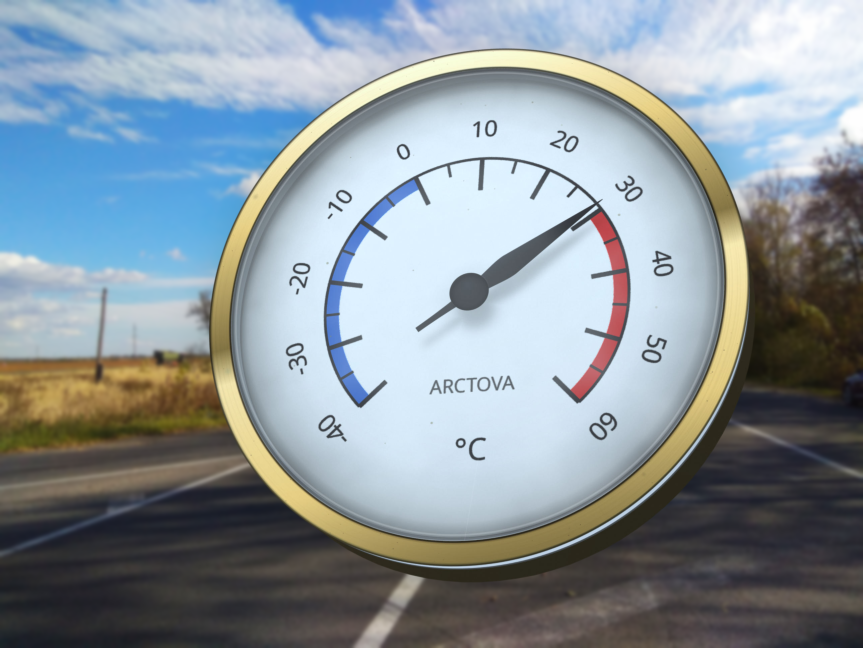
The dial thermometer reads 30 °C
